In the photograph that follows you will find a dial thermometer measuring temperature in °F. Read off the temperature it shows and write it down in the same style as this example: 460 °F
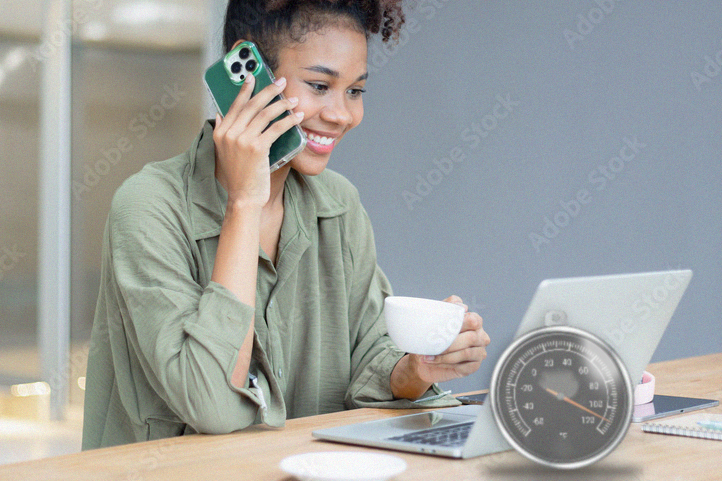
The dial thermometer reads 110 °F
